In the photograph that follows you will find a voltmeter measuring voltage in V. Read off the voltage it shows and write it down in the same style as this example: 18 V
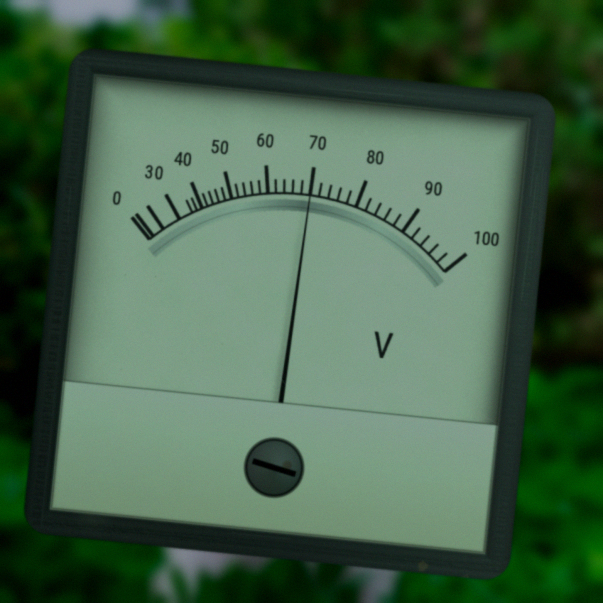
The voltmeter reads 70 V
